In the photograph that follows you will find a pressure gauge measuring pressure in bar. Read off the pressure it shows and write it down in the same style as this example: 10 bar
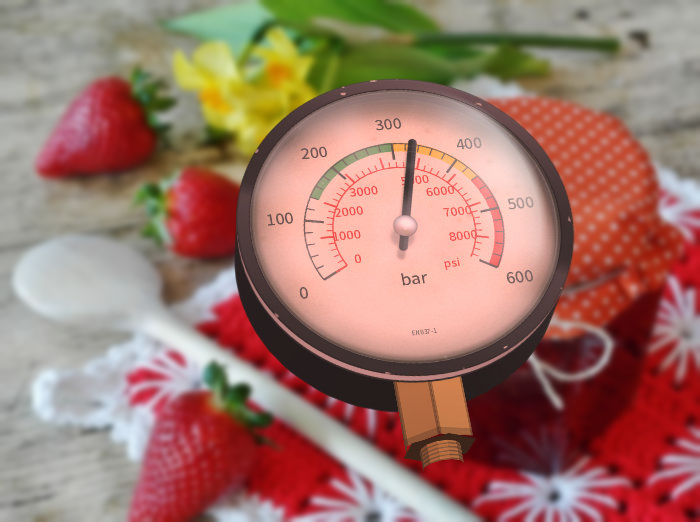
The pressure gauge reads 330 bar
